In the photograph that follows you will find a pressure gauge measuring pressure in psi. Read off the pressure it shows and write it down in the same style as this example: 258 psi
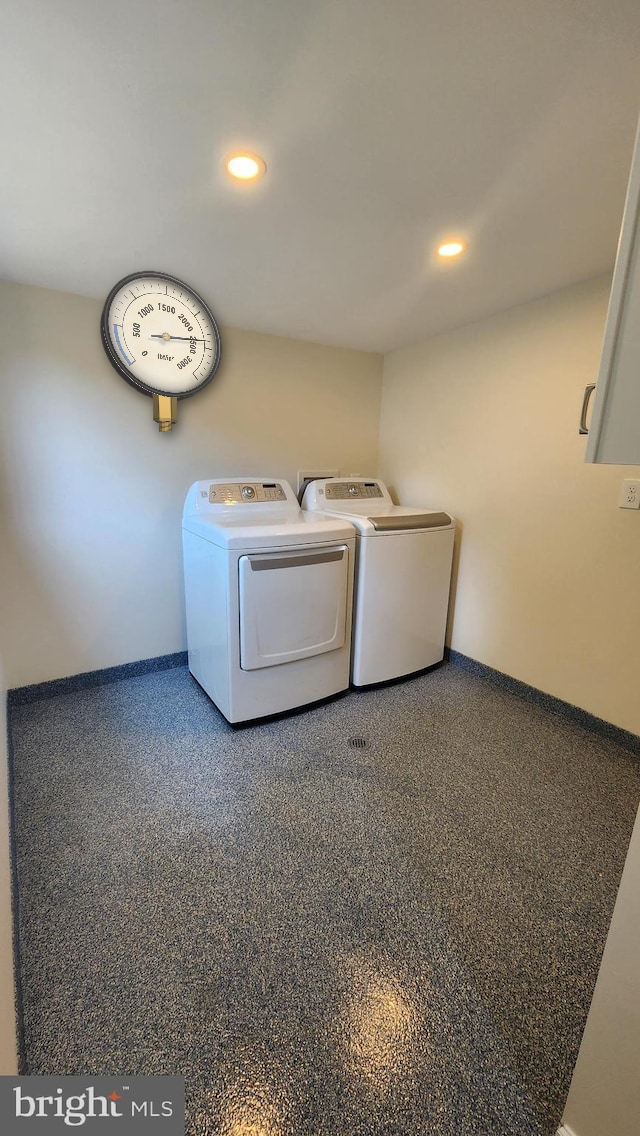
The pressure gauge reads 2400 psi
